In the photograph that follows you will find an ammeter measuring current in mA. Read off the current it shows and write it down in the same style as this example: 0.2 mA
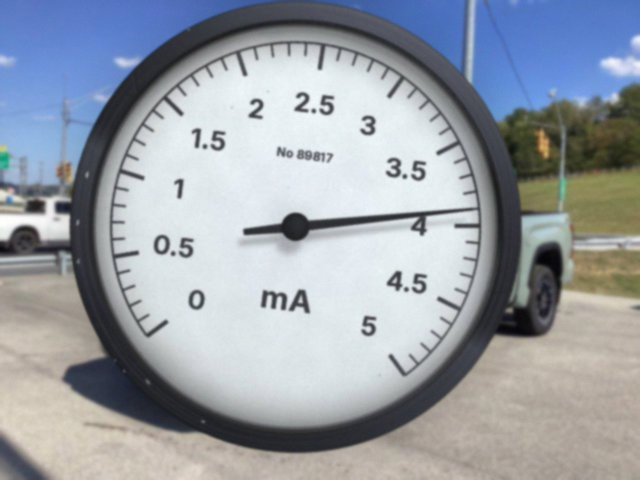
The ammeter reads 3.9 mA
